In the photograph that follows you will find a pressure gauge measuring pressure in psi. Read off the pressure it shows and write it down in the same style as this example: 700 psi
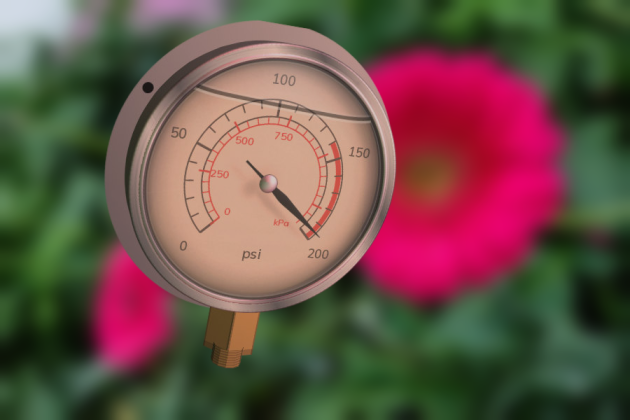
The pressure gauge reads 195 psi
